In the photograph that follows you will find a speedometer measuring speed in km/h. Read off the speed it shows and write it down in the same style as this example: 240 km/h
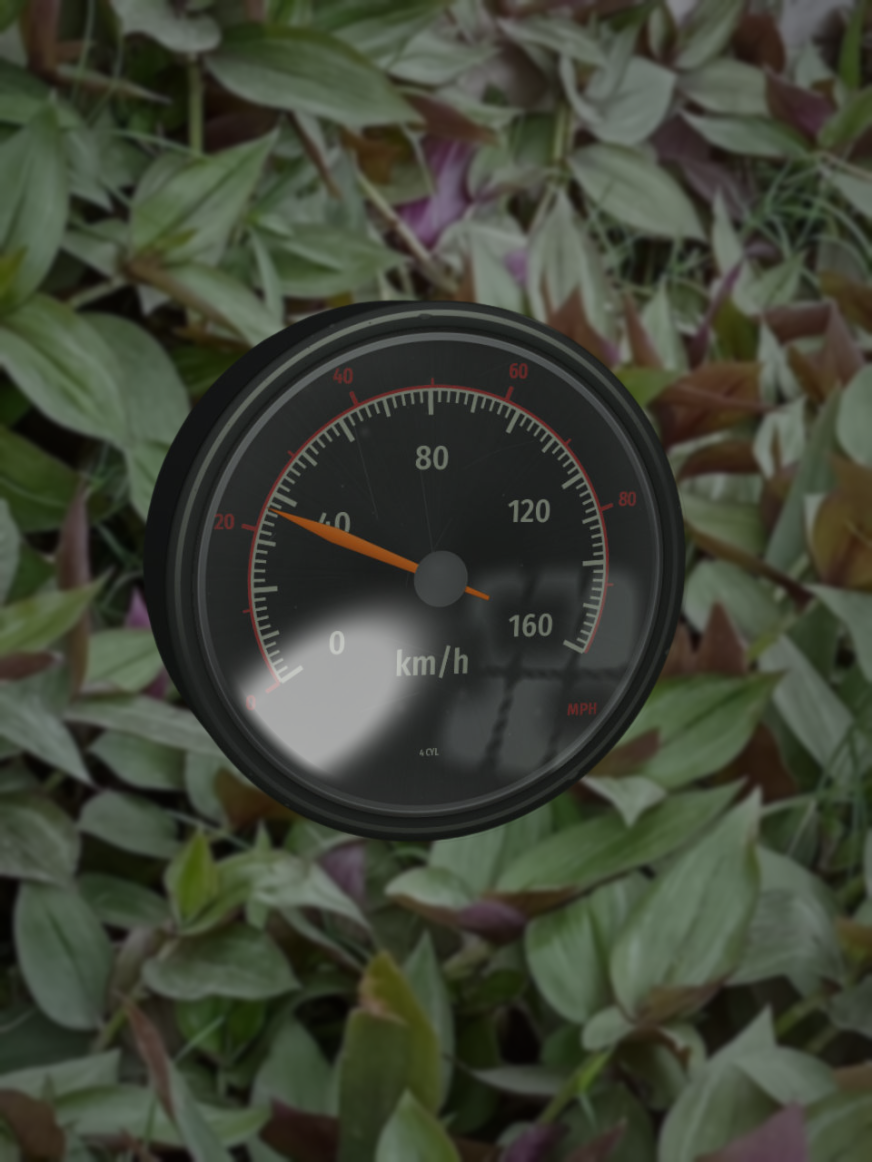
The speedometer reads 37 km/h
